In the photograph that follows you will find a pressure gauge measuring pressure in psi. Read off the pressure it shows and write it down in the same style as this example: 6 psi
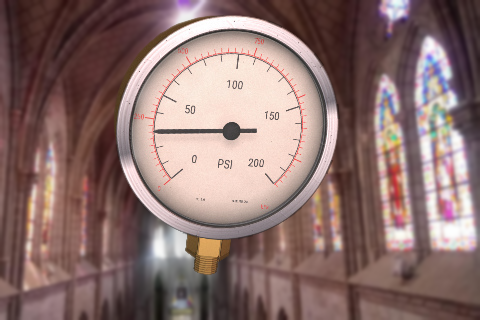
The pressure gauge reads 30 psi
